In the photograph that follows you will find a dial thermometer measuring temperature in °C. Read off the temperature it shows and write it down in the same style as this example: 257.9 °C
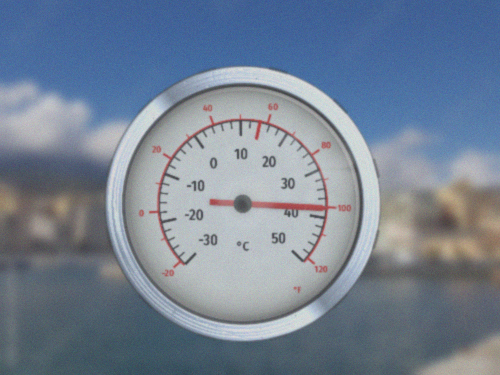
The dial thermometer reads 38 °C
